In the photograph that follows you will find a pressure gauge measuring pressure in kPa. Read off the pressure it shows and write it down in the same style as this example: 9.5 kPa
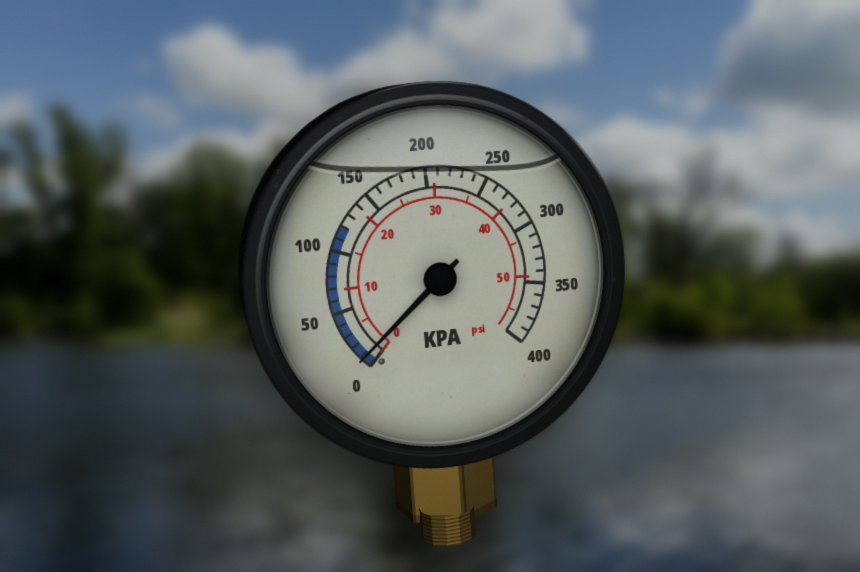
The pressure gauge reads 10 kPa
